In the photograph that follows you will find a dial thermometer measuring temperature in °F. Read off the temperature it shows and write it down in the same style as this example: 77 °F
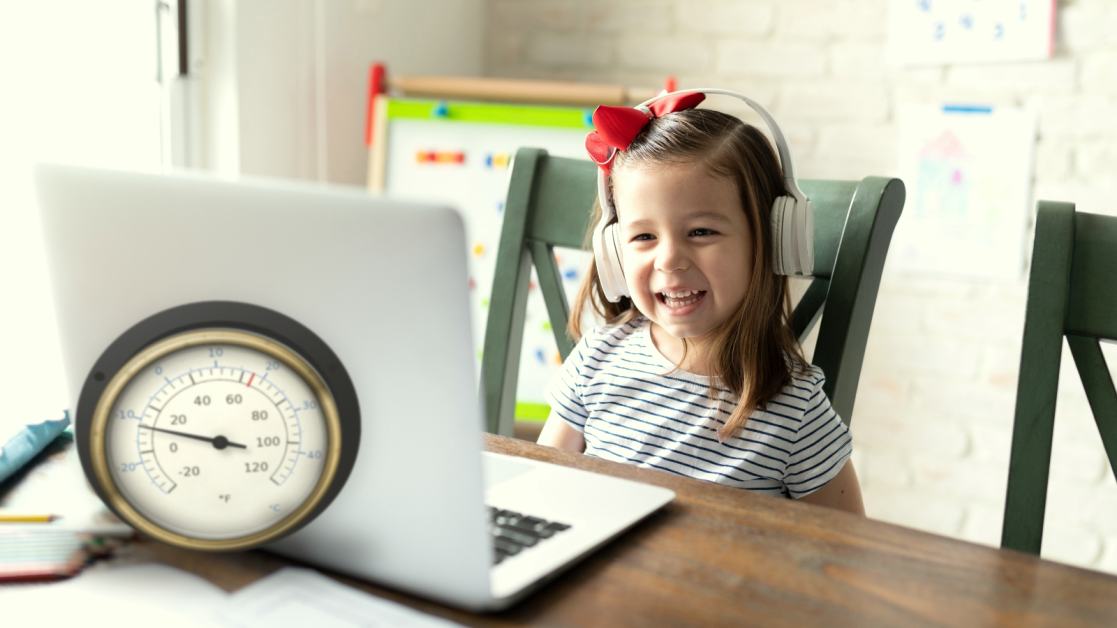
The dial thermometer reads 12 °F
